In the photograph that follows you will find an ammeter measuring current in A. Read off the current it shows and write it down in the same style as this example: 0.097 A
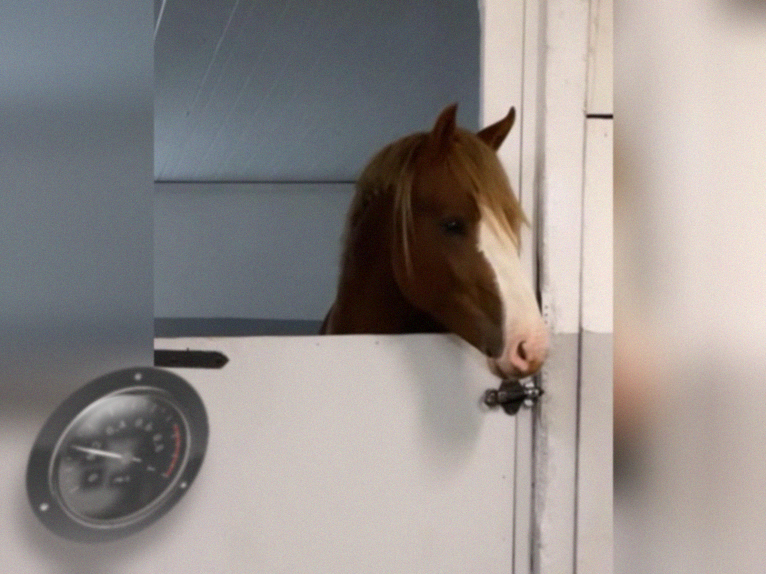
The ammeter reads 0.2 A
